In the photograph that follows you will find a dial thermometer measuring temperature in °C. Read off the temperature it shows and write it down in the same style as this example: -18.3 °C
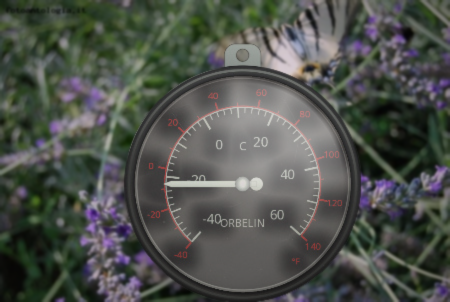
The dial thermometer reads -22 °C
